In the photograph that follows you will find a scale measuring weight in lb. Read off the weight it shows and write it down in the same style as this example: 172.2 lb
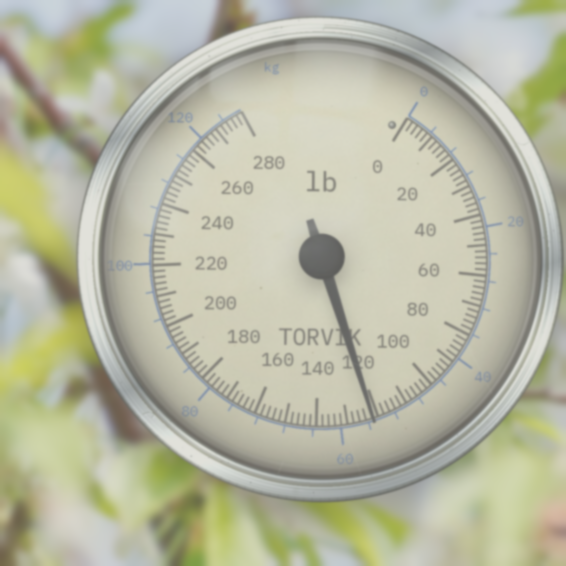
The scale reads 122 lb
